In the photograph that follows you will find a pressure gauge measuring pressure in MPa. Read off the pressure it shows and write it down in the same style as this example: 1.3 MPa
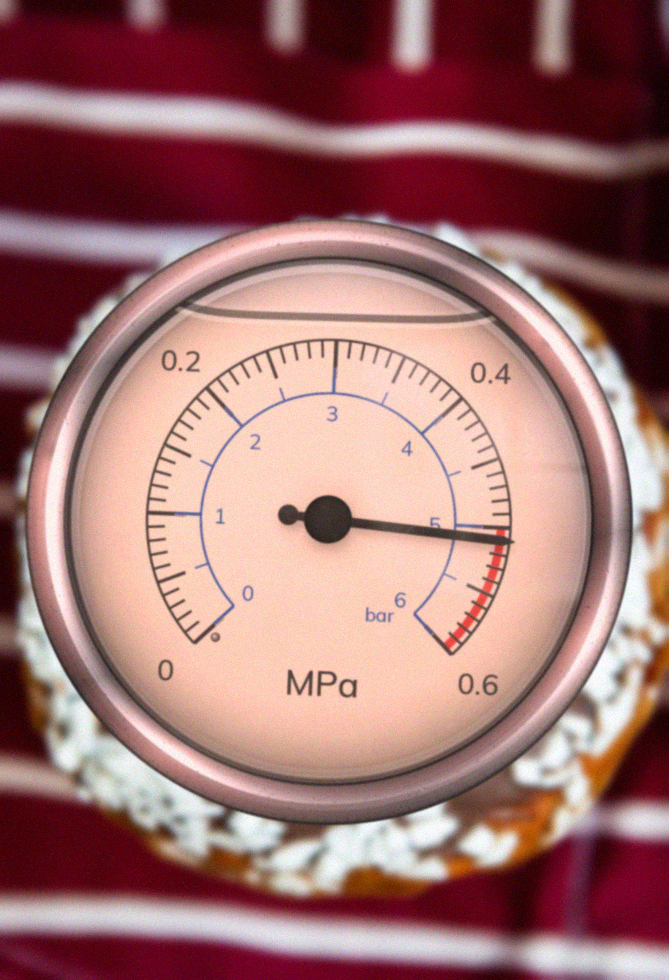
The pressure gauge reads 0.51 MPa
